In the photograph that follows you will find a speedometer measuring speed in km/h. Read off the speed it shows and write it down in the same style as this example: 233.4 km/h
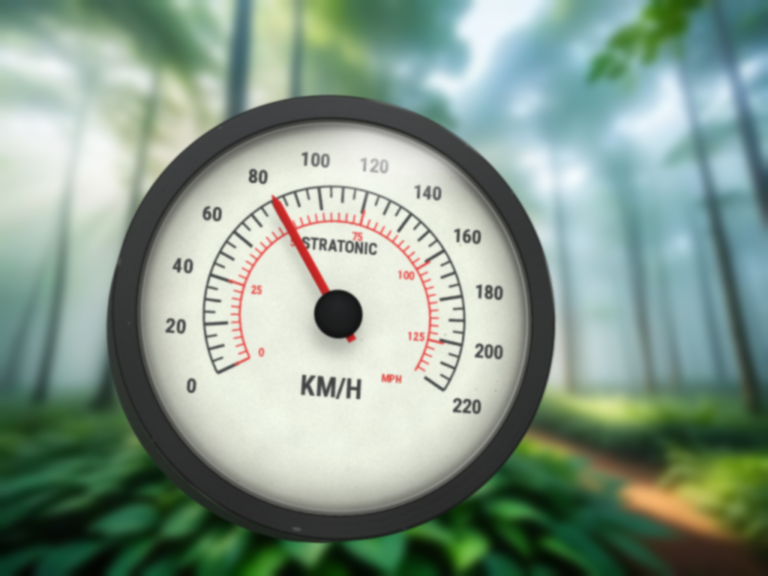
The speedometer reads 80 km/h
